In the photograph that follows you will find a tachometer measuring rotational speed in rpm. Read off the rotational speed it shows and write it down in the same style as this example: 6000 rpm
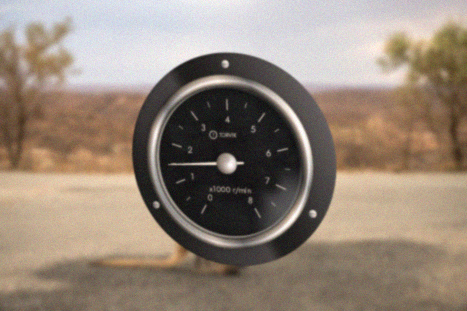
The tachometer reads 1500 rpm
